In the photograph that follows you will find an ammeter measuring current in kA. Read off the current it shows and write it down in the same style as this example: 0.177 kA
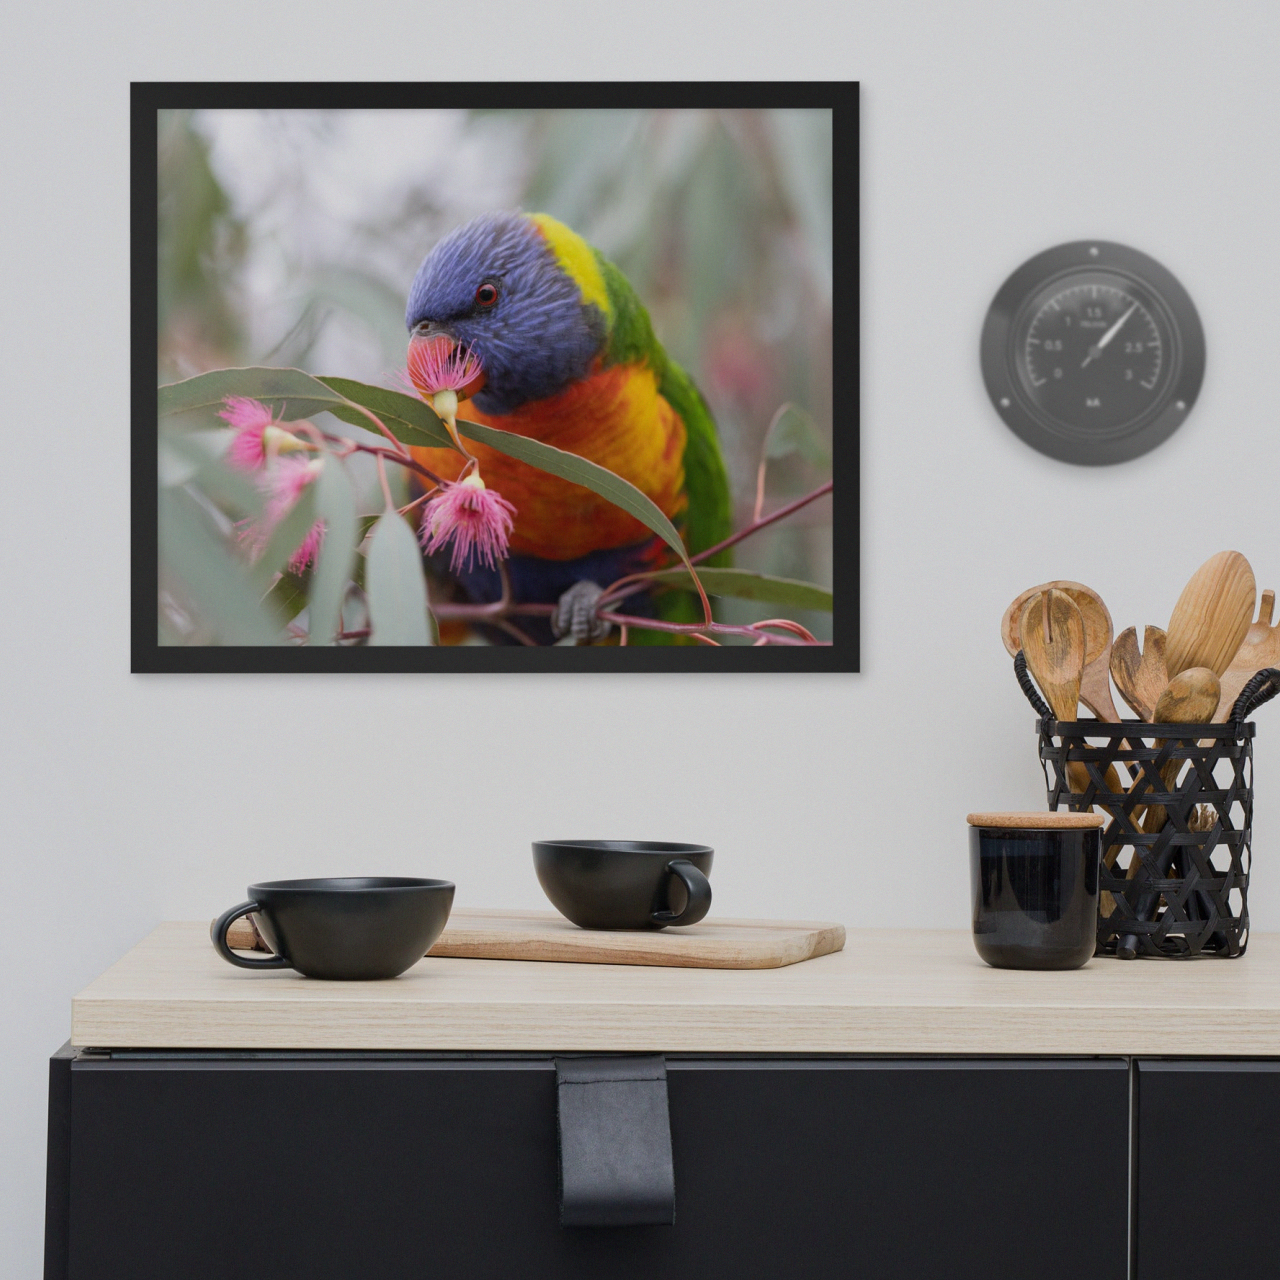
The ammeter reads 2 kA
